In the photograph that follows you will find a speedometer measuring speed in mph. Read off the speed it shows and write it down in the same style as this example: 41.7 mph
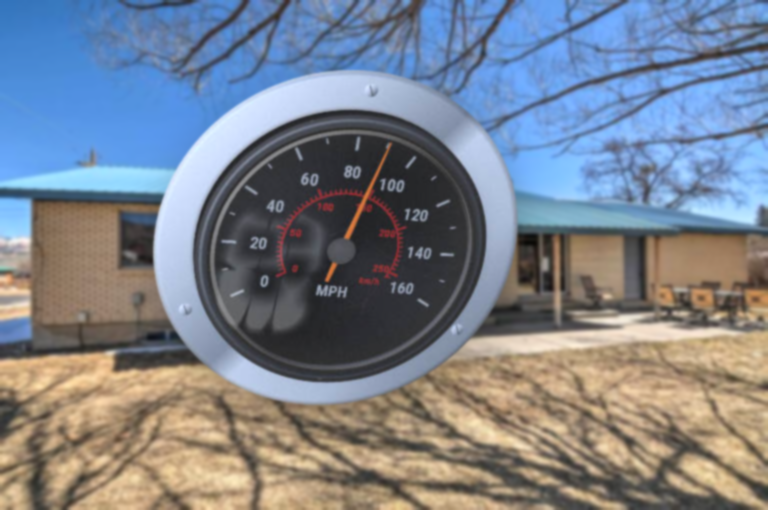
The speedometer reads 90 mph
